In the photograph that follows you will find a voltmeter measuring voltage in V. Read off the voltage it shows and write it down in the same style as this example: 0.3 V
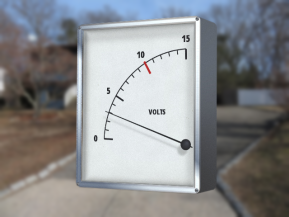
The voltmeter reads 3 V
